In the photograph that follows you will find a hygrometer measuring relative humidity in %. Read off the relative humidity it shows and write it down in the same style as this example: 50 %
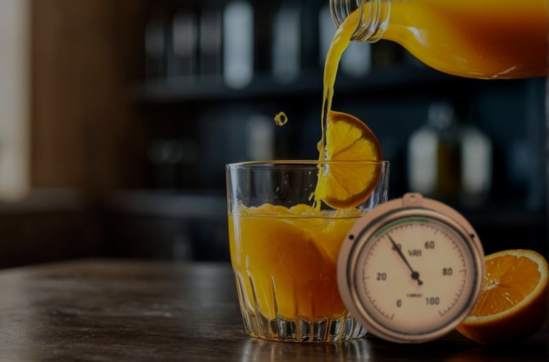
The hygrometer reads 40 %
